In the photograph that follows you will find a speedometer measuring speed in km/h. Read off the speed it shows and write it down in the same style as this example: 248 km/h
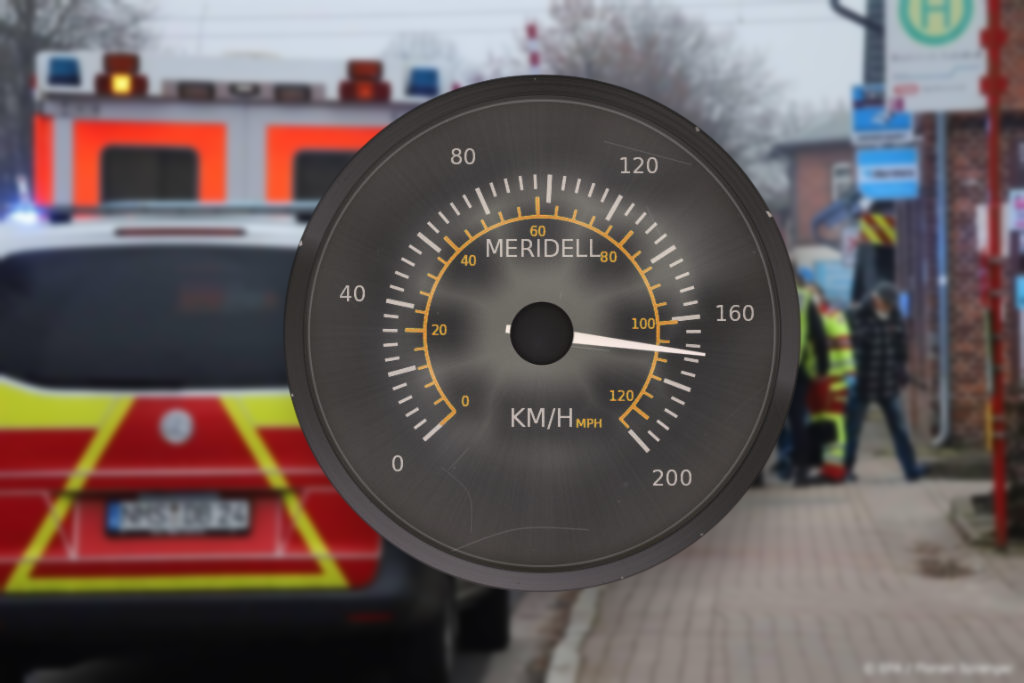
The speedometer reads 170 km/h
